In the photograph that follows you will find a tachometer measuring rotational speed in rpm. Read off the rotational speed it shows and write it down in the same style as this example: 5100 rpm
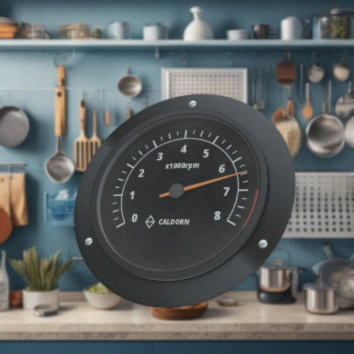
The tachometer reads 6500 rpm
